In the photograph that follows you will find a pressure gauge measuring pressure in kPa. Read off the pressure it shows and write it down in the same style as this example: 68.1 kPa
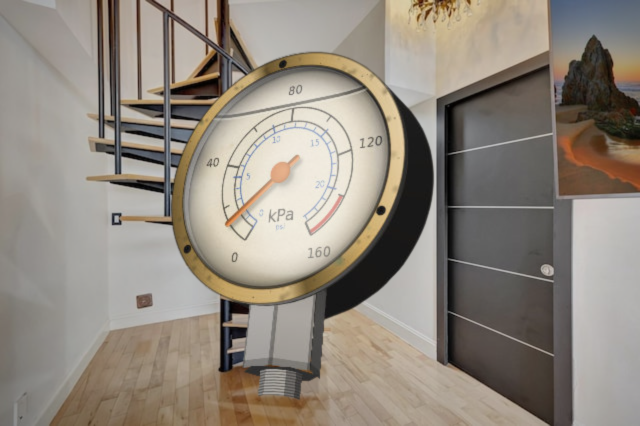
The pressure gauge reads 10 kPa
